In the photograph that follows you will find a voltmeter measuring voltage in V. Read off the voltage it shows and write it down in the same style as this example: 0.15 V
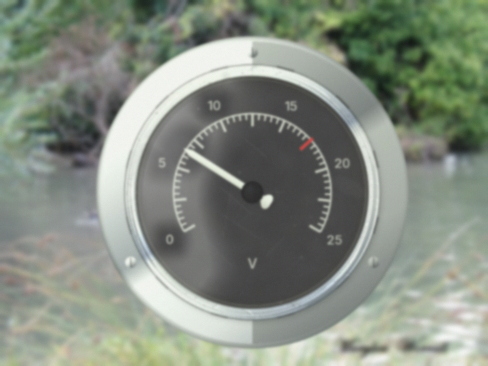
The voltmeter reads 6.5 V
